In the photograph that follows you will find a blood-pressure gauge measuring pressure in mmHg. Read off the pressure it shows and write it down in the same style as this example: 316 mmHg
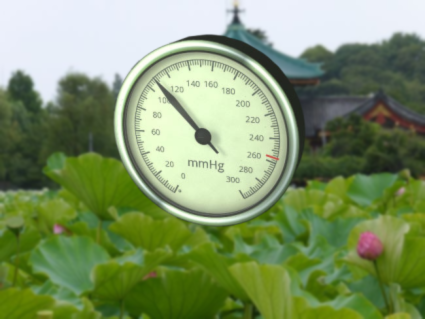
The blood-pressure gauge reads 110 mmHg
